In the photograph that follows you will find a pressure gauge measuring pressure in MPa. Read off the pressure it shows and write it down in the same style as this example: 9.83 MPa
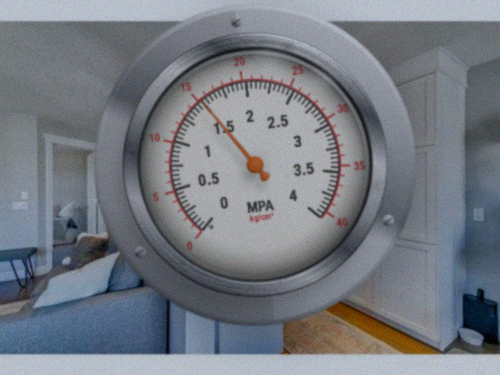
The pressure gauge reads 1.5 MPa
